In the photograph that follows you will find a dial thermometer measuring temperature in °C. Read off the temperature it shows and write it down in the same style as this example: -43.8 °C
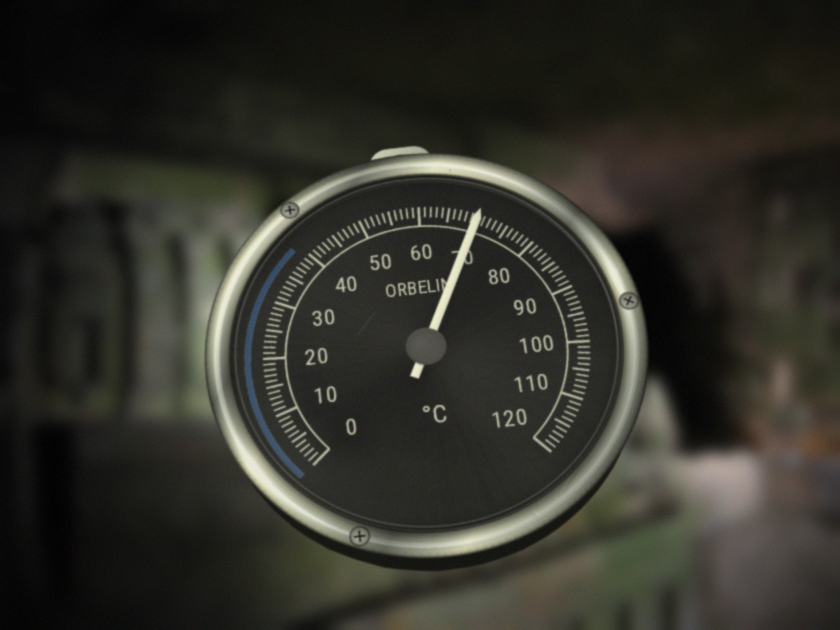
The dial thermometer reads 70 °C
